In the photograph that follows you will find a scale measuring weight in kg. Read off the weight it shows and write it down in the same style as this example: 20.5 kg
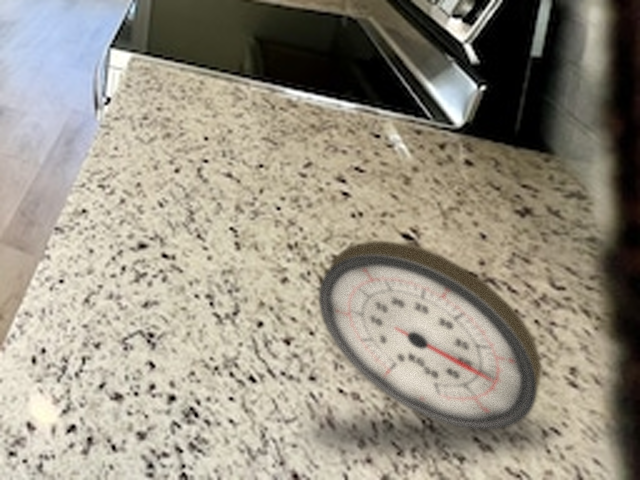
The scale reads 40 kg
